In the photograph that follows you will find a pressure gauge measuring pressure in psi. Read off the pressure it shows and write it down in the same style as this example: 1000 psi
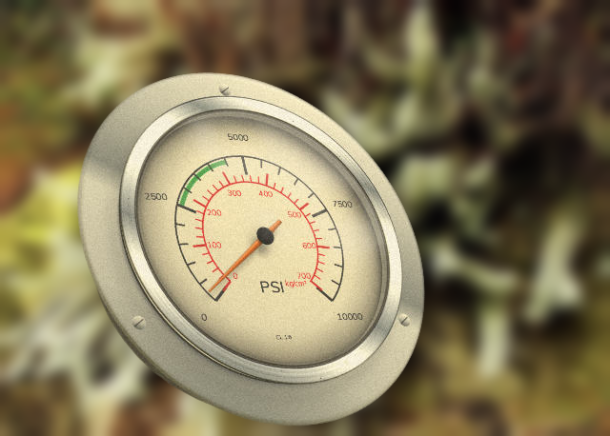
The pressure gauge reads 250 psi
